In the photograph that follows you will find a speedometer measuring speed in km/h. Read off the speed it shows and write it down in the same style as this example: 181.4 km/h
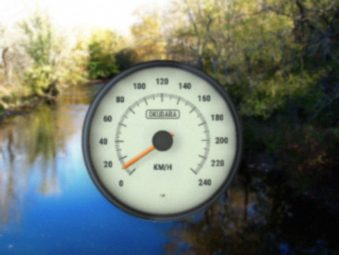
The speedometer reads 10 km/h
